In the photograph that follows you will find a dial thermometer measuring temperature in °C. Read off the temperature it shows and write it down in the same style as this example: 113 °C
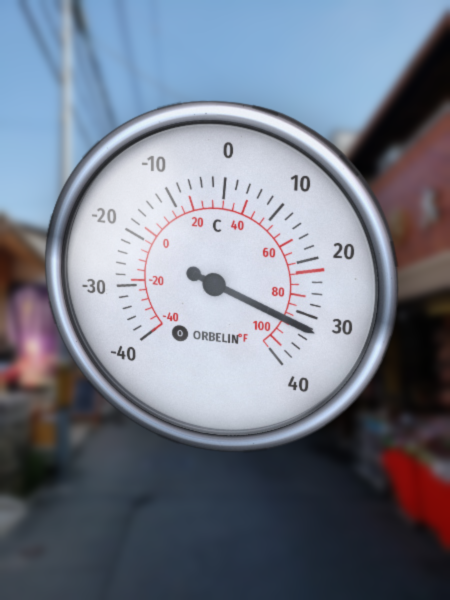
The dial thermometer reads 32 °C
